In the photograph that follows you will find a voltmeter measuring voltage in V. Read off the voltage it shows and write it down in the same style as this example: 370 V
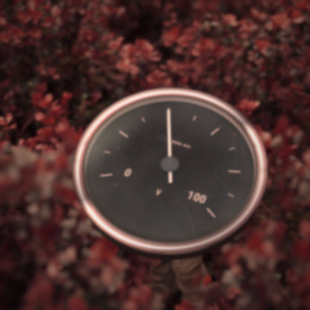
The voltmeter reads 40 V
